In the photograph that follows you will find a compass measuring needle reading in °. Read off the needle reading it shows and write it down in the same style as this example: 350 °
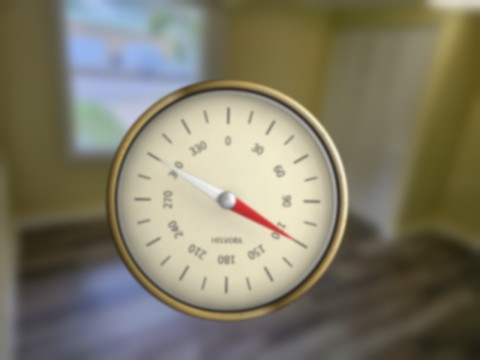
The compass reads 120 °
